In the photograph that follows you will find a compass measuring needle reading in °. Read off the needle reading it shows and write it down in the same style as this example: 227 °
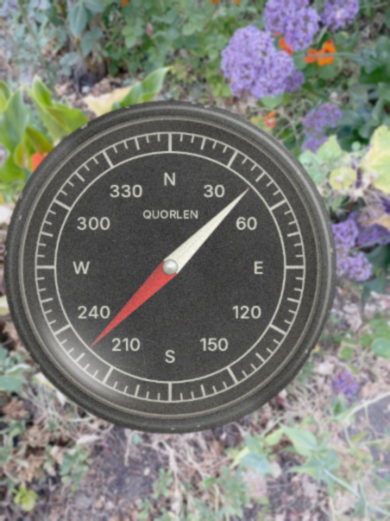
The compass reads 225 °
